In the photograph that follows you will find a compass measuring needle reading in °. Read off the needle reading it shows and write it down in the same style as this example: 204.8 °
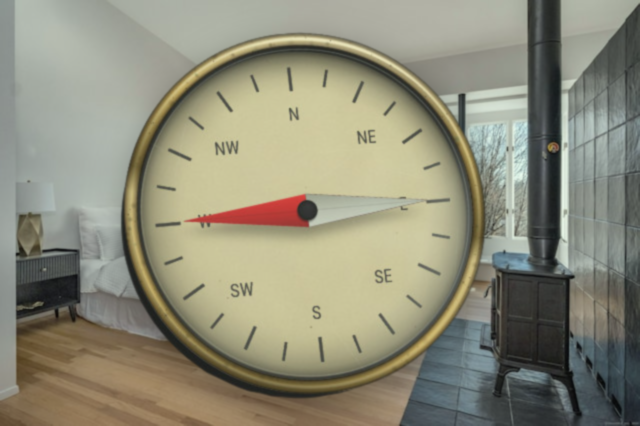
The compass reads 270 °
